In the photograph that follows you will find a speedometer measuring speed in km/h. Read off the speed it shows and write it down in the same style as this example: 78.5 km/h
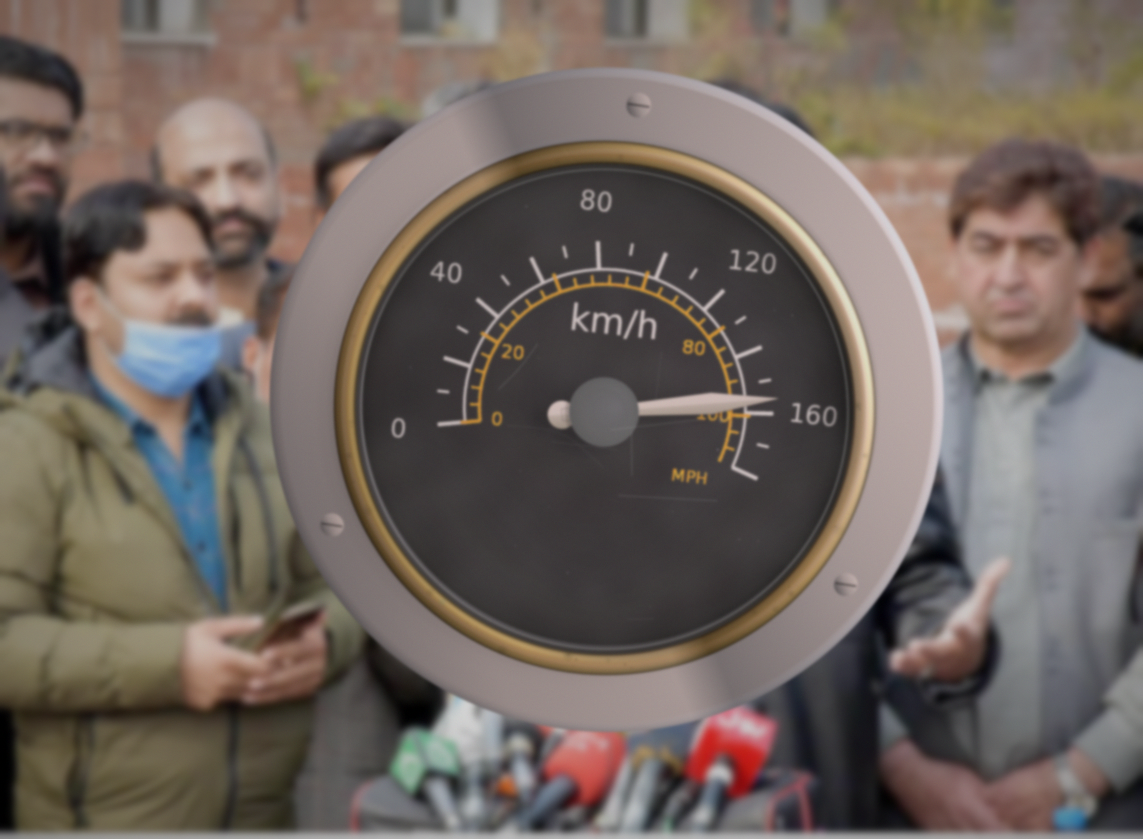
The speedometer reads 155 km/h
